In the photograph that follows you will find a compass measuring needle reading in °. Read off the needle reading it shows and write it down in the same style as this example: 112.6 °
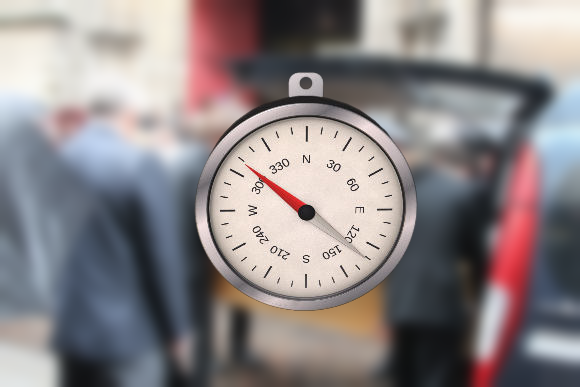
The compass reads 310 °
